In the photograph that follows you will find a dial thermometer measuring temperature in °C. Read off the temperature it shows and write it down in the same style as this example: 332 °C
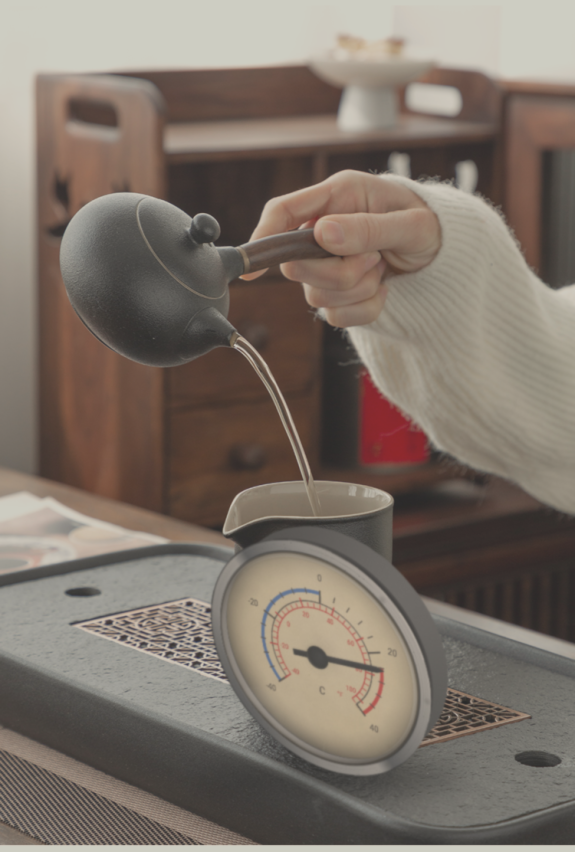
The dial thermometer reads 24 °C
